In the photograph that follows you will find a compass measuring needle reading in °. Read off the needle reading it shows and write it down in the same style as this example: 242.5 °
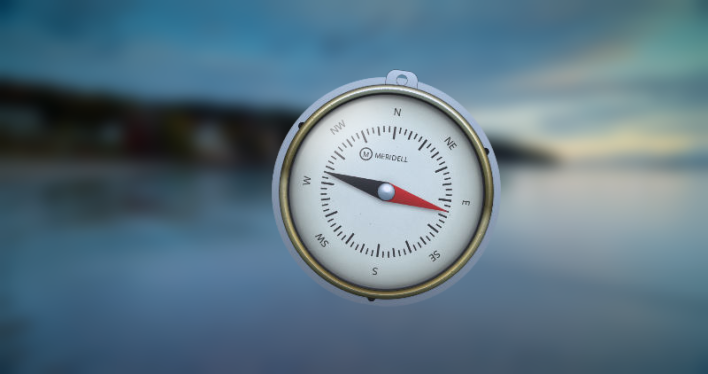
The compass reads 100 °
